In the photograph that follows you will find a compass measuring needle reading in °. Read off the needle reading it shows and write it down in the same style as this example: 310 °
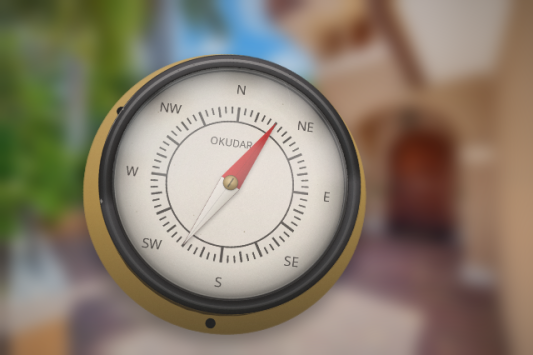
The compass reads 30 °
